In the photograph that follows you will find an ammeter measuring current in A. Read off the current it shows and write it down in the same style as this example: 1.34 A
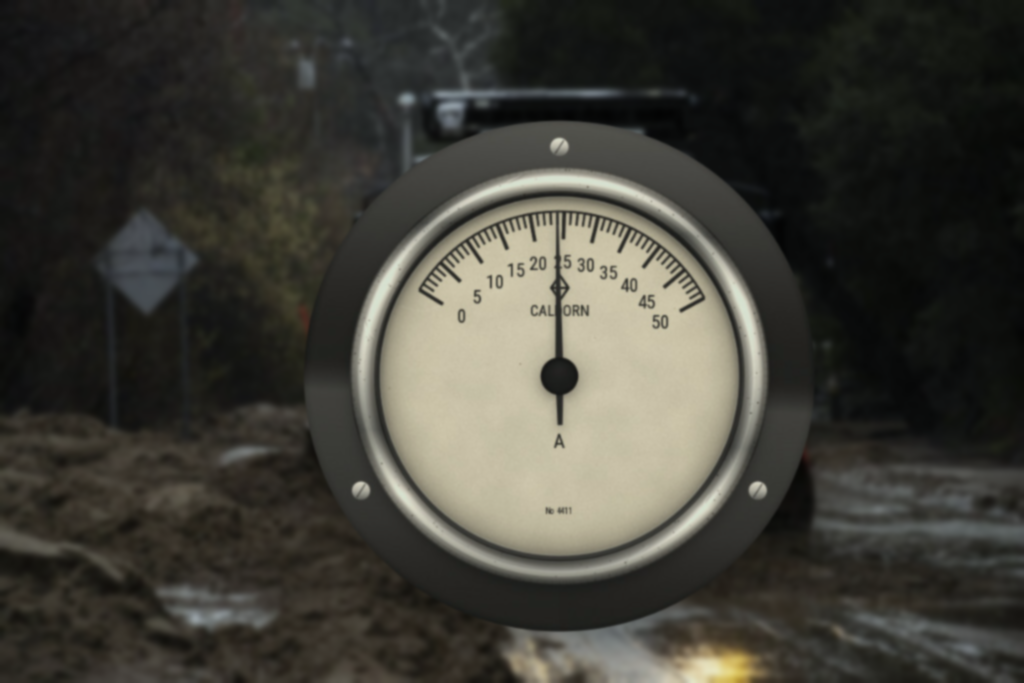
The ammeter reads 24 A
